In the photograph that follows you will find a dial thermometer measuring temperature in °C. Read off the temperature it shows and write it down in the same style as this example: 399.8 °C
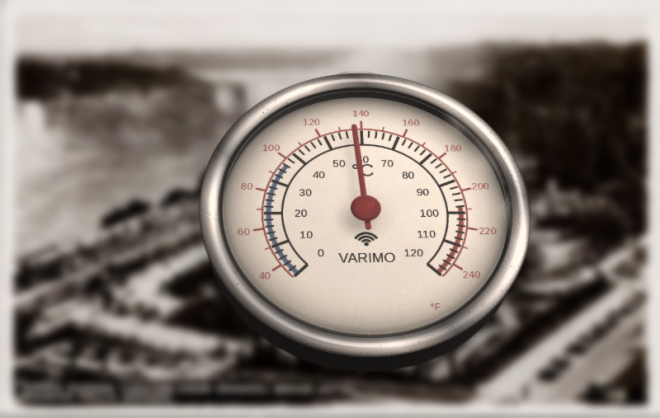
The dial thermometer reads 58 °C
